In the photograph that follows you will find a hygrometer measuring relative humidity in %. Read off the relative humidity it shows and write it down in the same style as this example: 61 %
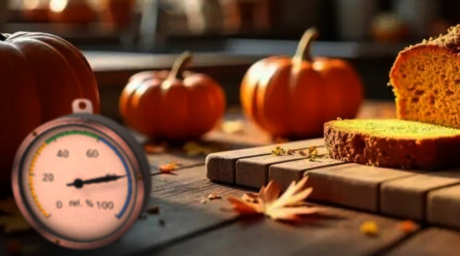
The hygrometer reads 80 %
